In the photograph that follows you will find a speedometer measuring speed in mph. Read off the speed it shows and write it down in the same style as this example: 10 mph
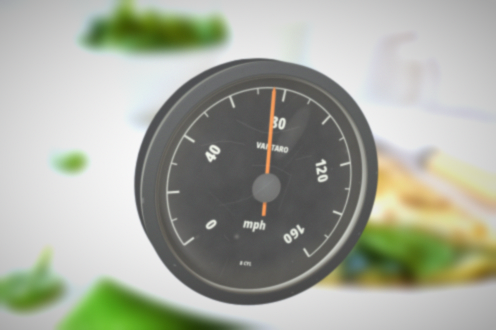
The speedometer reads 75 mph
